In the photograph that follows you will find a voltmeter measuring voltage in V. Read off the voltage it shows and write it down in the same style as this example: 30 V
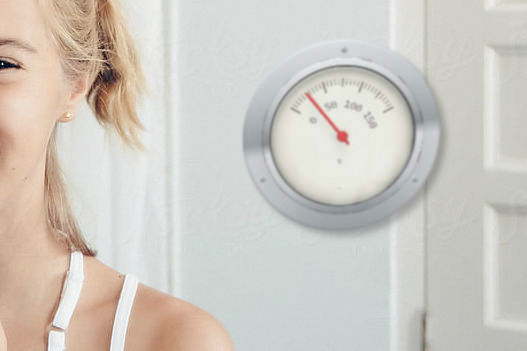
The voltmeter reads 25 V
